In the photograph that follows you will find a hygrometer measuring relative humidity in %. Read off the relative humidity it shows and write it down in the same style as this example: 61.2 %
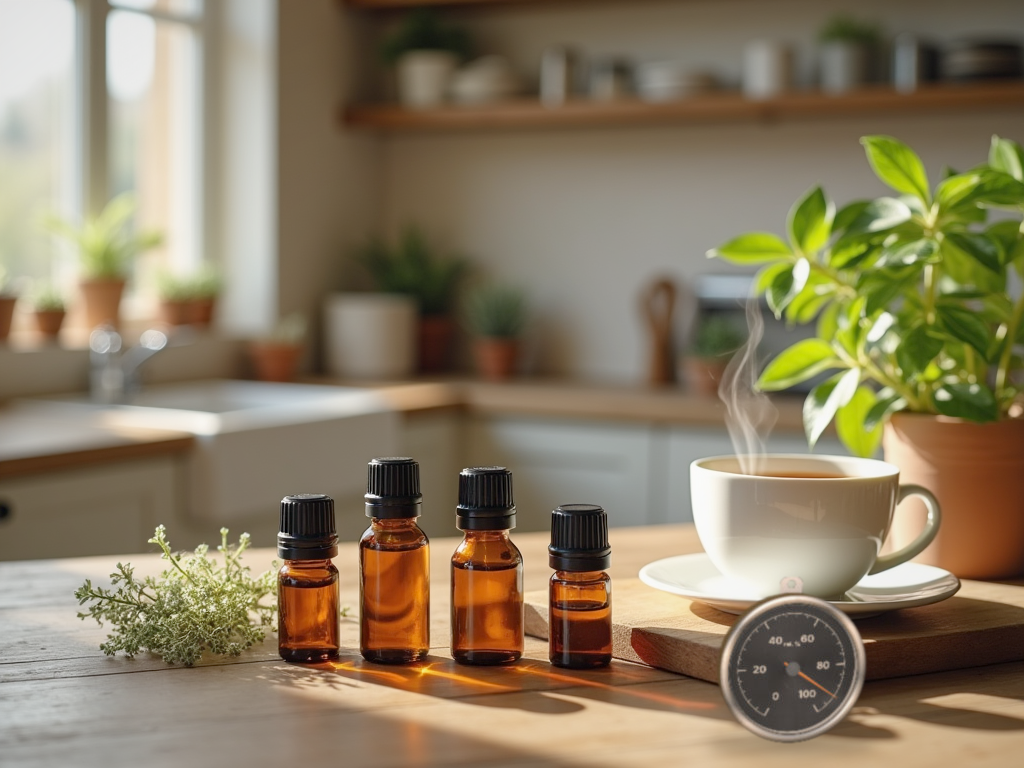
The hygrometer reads 92 %
